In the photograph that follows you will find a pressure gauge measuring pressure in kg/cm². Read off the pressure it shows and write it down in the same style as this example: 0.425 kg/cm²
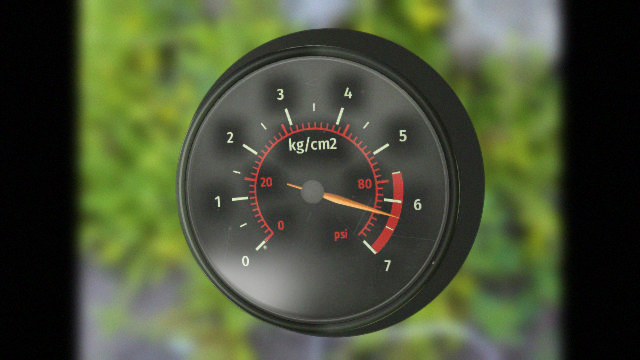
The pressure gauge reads 6.25 kg/cm²
